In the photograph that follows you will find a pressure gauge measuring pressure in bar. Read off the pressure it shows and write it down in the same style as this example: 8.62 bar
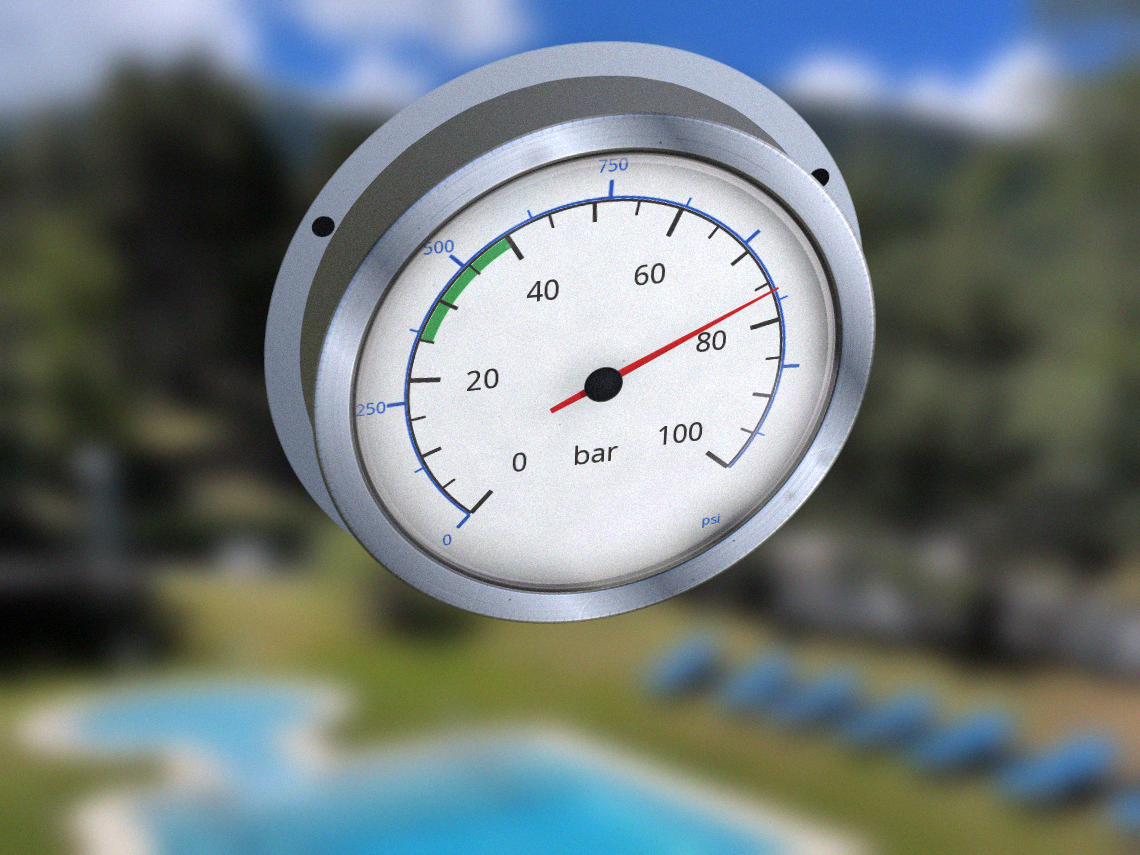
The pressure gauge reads 75 bar
